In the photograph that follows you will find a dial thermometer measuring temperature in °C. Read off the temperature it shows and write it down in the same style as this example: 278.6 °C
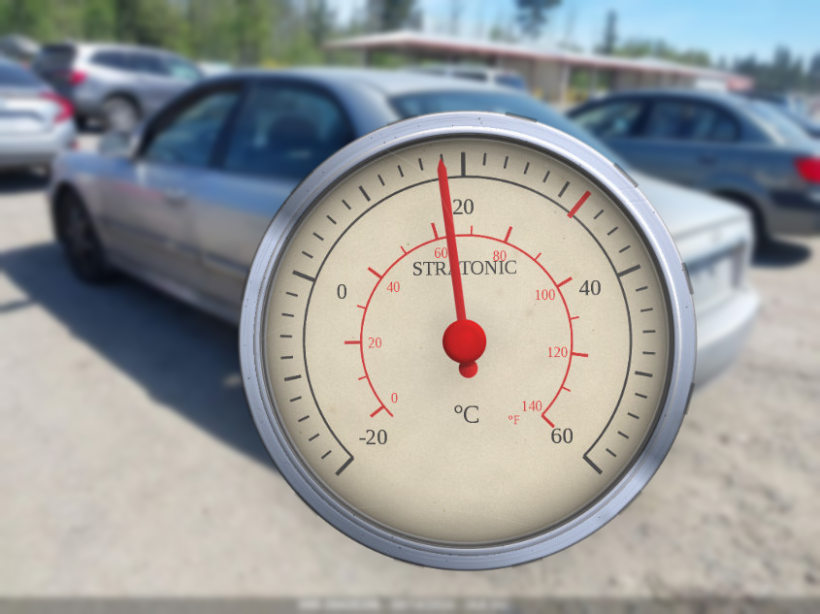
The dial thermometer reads 18 °C
